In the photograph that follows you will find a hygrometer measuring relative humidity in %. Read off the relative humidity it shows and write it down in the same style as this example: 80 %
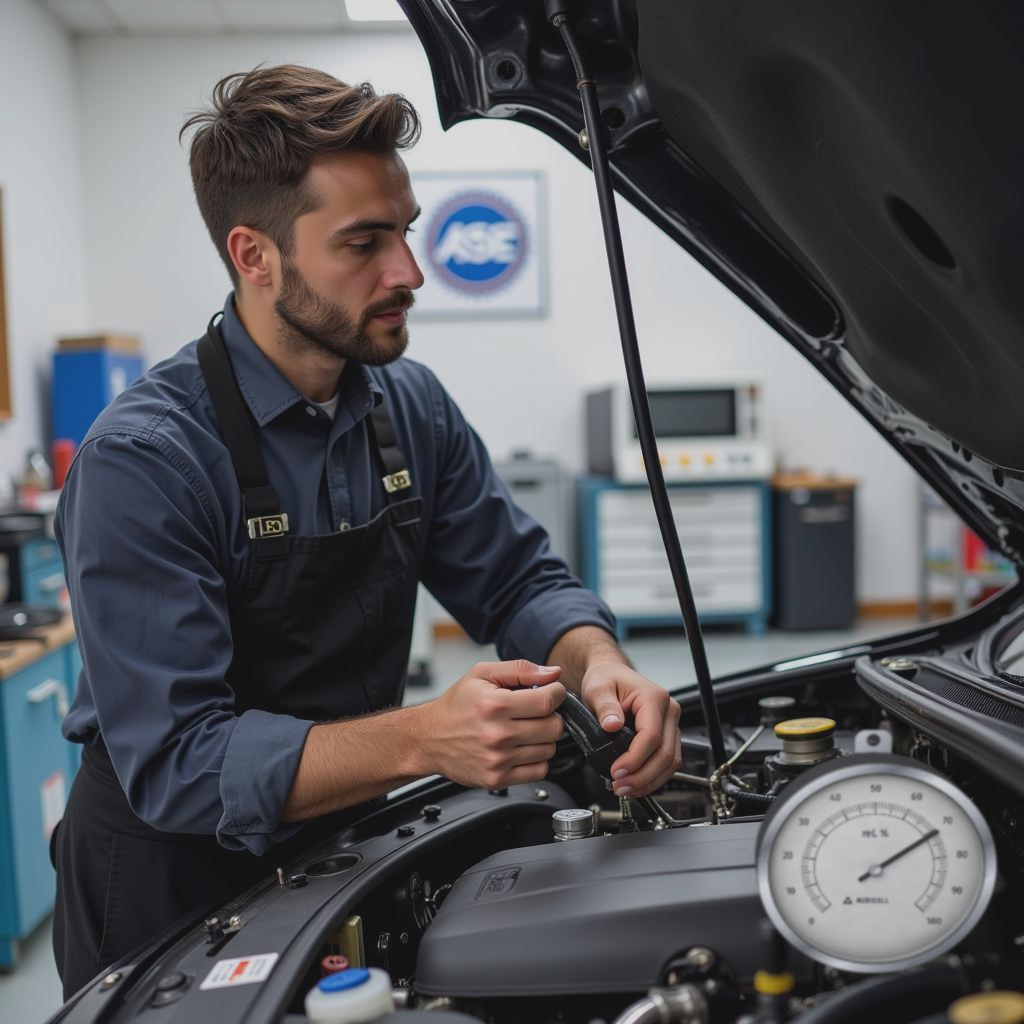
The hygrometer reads 70 %
